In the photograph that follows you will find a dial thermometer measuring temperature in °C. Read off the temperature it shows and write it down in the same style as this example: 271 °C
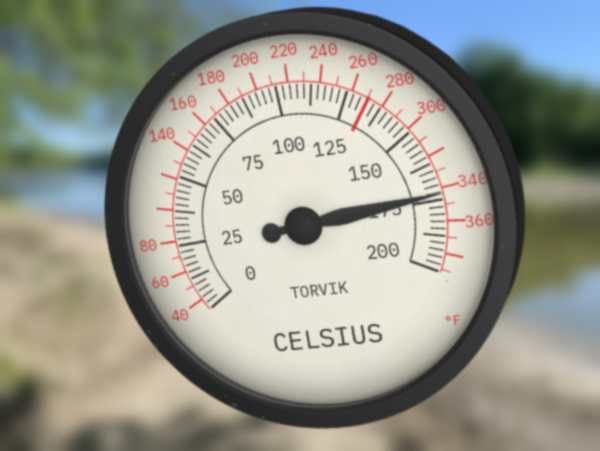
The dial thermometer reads 172.5 °C
